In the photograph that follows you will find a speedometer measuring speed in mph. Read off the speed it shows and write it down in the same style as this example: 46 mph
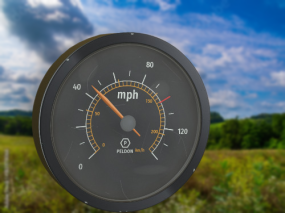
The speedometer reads 45 mph
